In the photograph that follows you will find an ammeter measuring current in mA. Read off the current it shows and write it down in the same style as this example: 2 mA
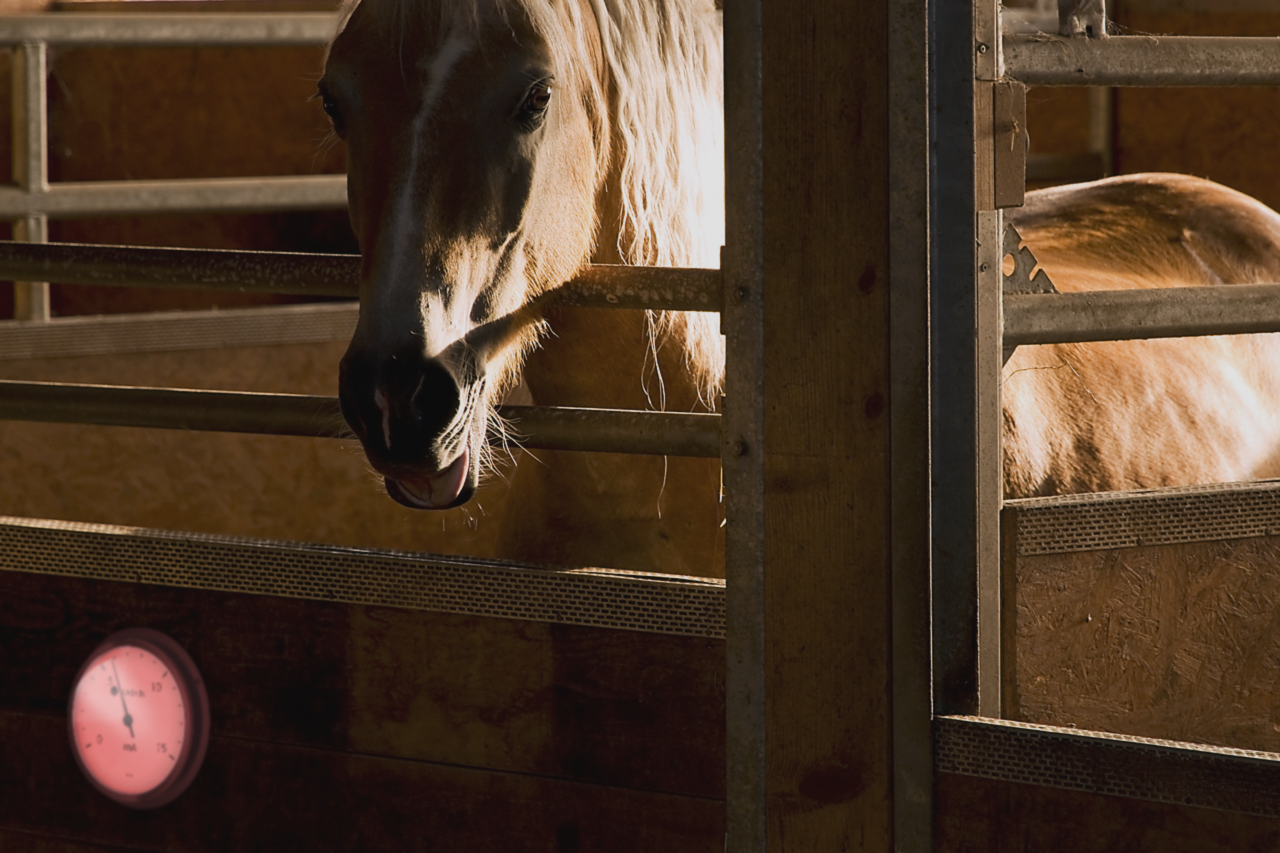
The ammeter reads 6 mA
